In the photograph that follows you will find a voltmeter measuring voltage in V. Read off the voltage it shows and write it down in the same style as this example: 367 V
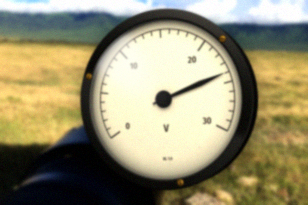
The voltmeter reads 24 V
